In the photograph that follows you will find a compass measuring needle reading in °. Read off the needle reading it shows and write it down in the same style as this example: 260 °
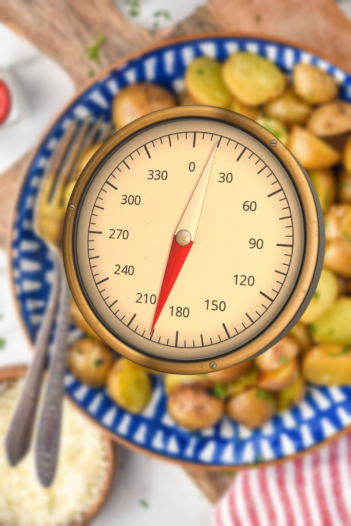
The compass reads 195 °
